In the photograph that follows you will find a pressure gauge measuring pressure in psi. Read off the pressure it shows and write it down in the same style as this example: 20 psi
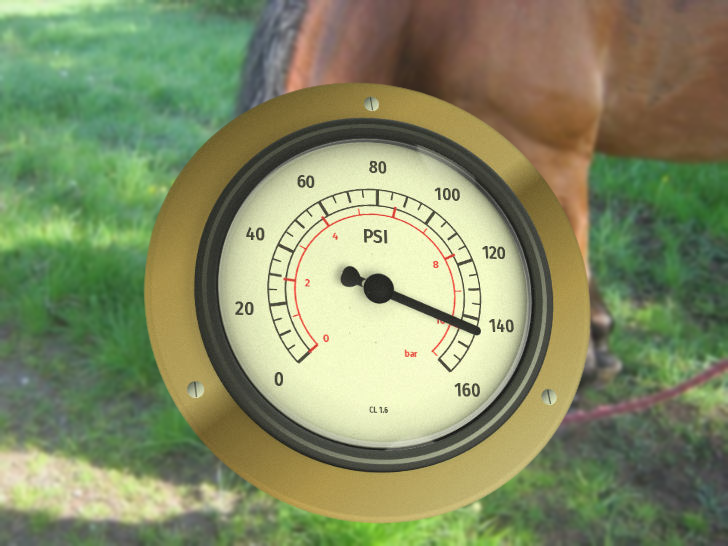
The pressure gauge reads 145 psi
